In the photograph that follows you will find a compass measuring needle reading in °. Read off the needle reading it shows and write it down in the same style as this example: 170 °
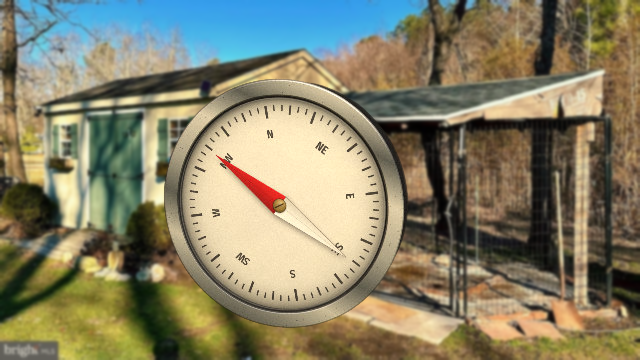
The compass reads 315 °
